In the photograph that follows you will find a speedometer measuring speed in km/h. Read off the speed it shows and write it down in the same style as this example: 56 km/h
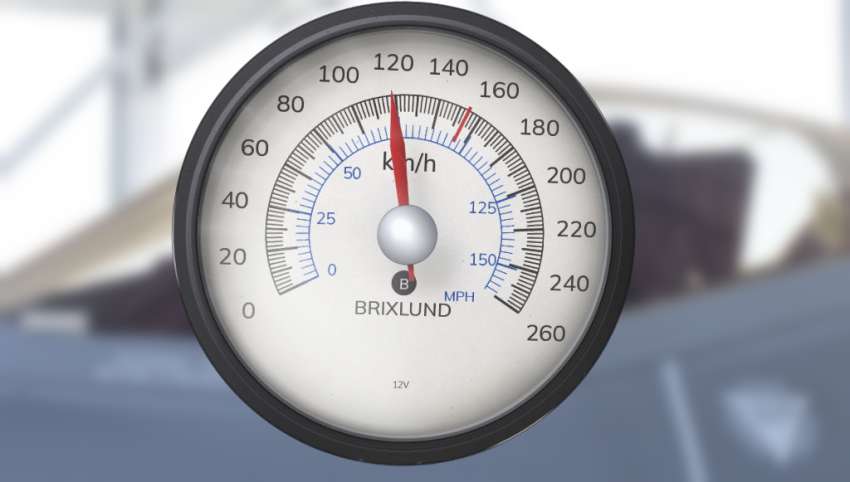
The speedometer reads 118 km/h
